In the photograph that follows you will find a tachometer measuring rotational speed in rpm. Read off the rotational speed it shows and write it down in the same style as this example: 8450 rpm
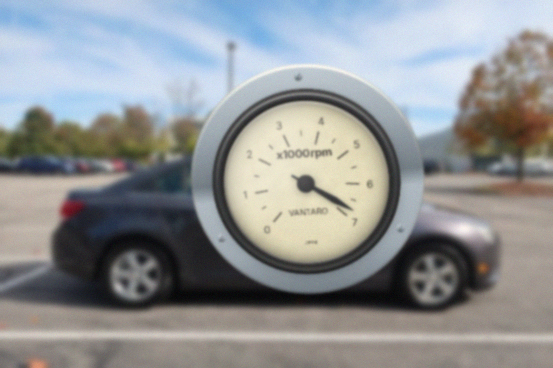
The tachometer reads 6750 rpm
